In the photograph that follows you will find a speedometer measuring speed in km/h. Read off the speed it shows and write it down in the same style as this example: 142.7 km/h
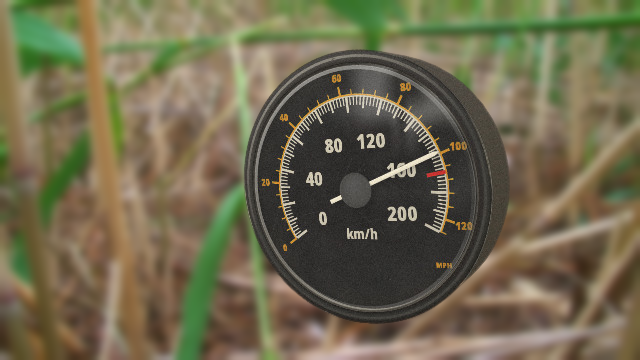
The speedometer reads 160 km/h
